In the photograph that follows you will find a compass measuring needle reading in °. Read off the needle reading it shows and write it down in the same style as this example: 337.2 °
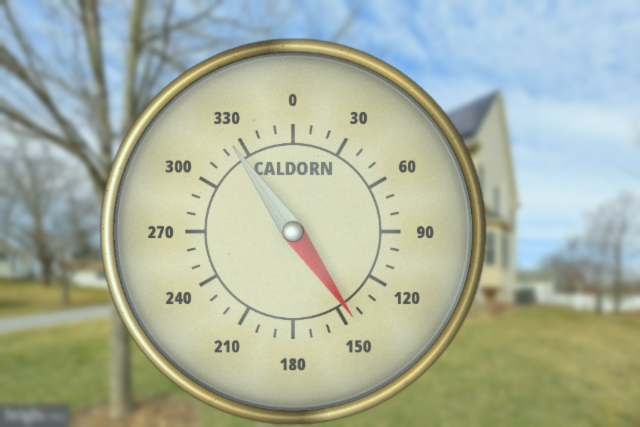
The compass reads 145 °
